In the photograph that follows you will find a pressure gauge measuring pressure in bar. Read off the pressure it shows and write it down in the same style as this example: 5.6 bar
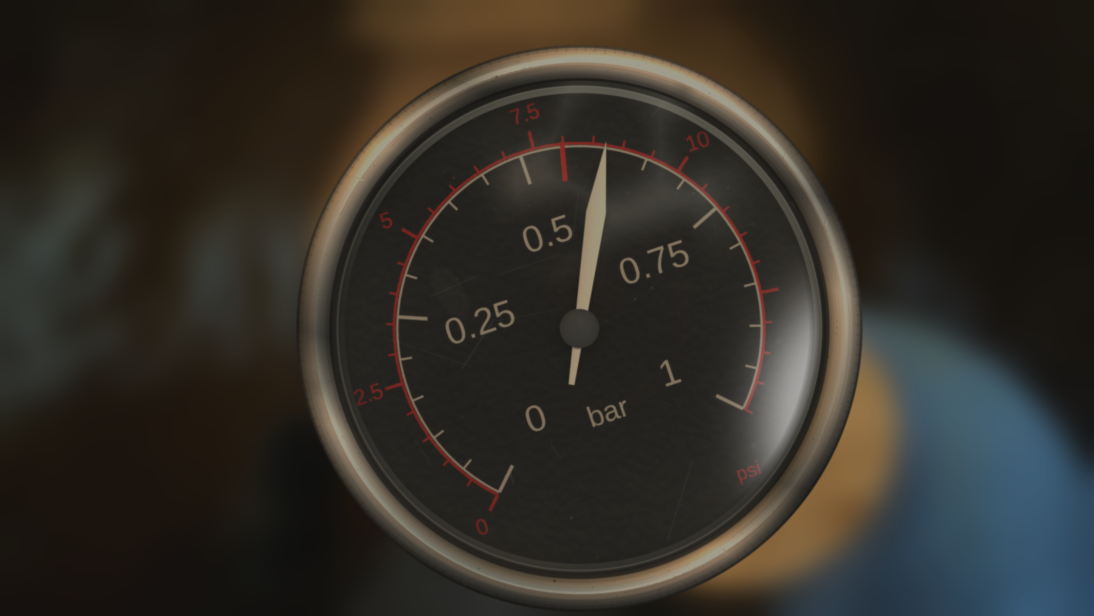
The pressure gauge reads 0.6 bar
